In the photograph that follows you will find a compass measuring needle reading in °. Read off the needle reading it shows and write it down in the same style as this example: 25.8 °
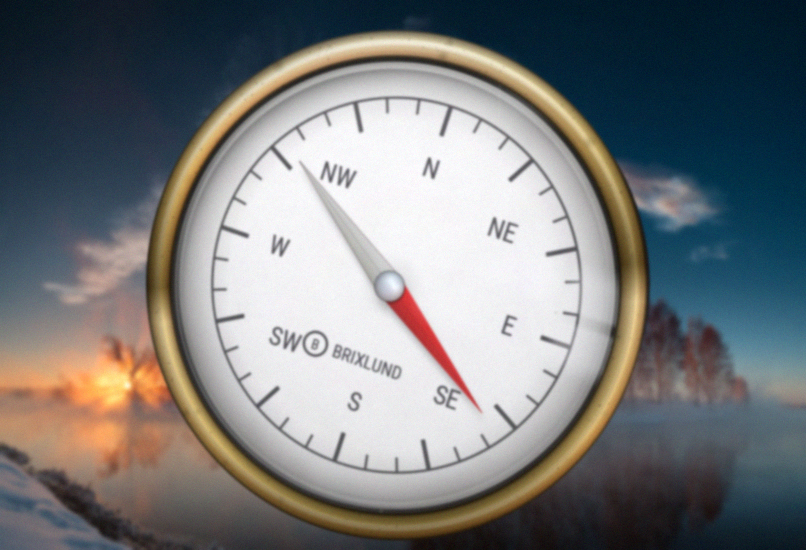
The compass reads 125 °
